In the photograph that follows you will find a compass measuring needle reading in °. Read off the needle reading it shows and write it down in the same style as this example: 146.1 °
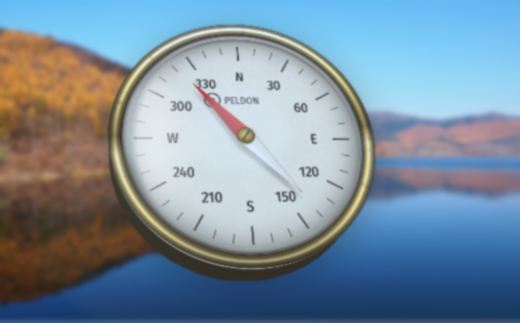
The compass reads 320 °
